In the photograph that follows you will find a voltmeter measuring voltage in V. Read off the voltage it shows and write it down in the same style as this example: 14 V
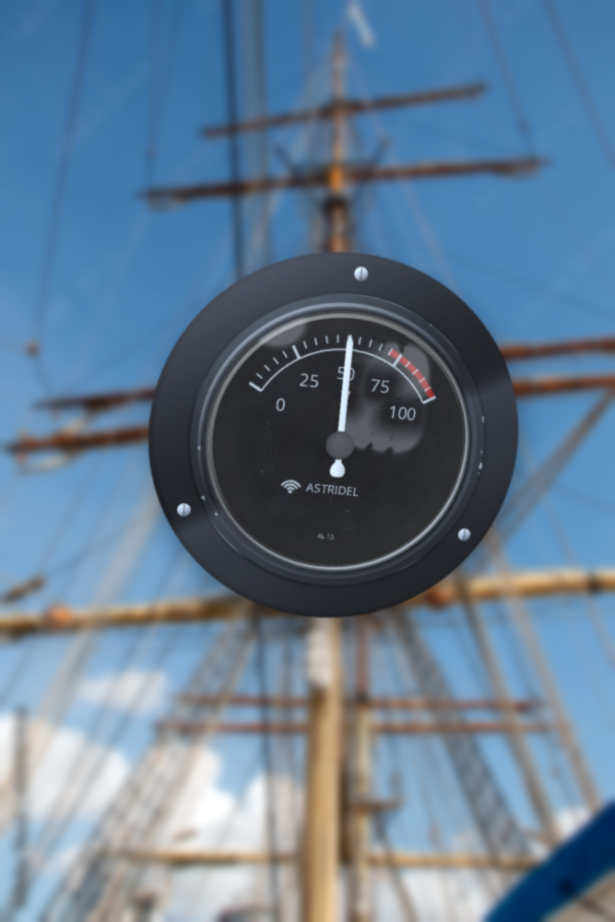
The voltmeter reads 50 V
